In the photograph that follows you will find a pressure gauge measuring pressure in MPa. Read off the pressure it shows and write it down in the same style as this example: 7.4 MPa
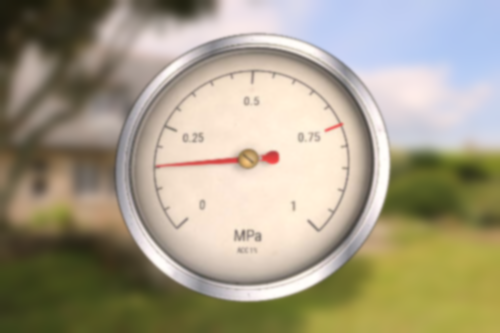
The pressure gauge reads 0.15 MPa
